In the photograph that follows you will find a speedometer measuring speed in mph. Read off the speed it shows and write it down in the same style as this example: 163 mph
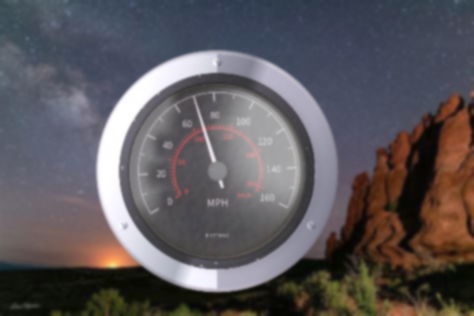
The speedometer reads 70 mph
